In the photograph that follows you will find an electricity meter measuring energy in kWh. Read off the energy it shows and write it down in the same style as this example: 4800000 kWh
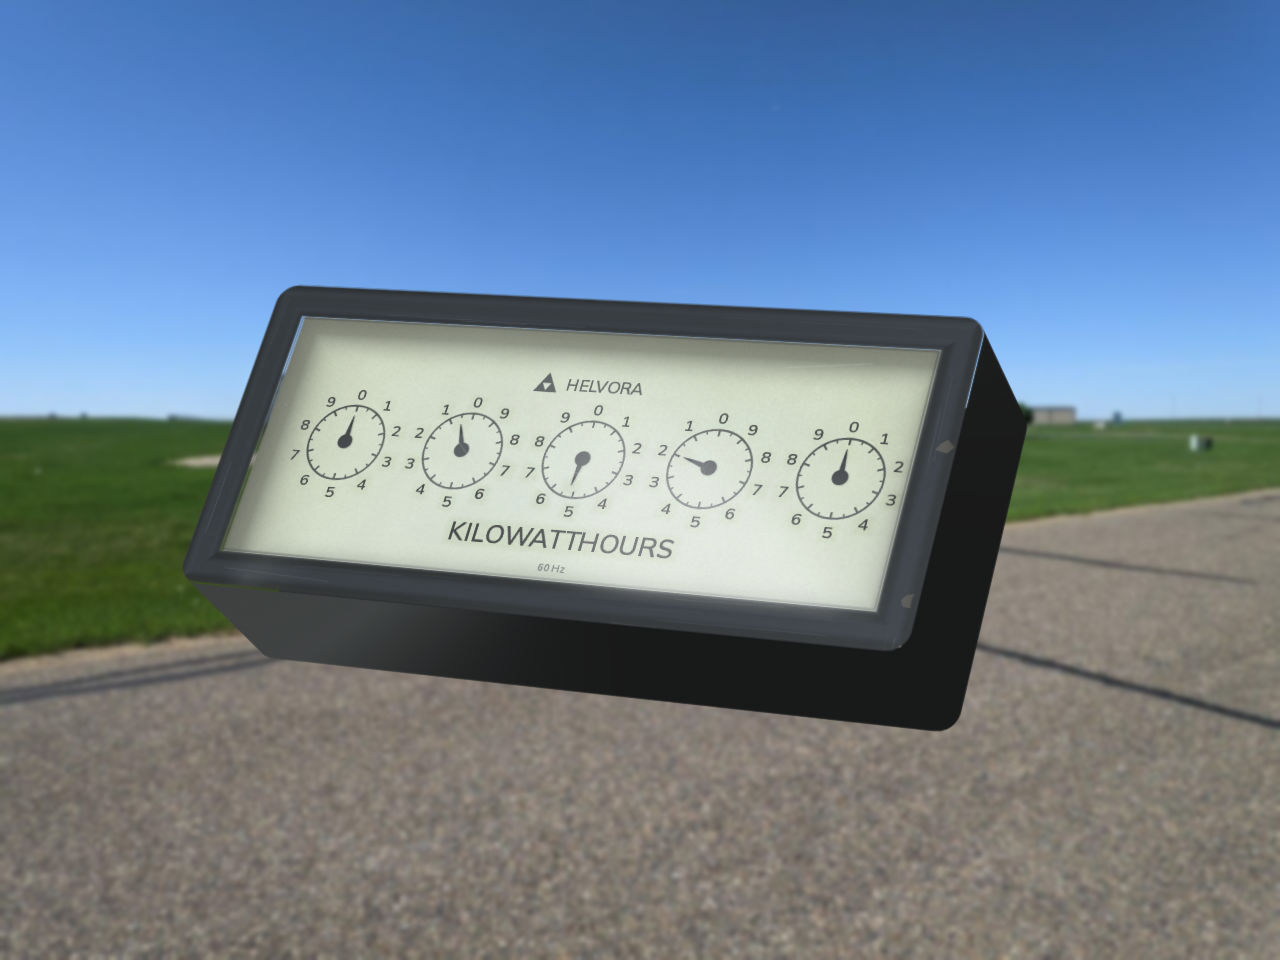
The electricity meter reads 520 kWh
